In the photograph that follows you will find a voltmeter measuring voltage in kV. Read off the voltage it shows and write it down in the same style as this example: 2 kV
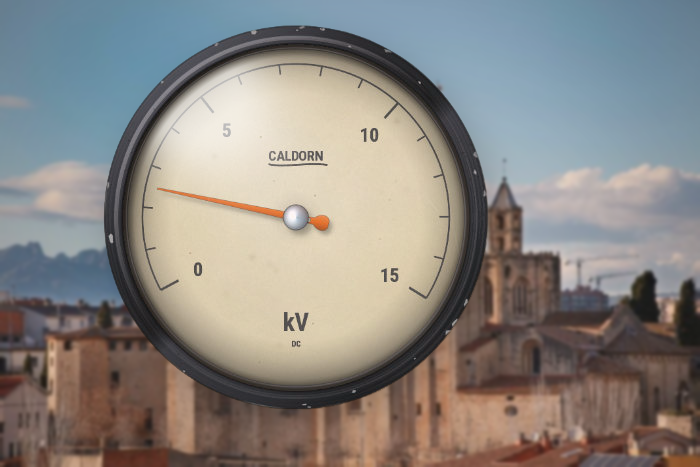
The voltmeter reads 2.5 kV
